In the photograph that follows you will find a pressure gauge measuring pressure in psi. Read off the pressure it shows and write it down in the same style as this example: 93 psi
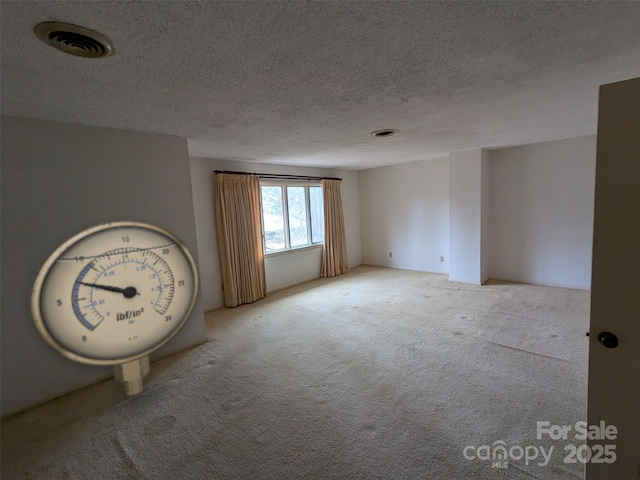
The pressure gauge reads 7.5 psi
